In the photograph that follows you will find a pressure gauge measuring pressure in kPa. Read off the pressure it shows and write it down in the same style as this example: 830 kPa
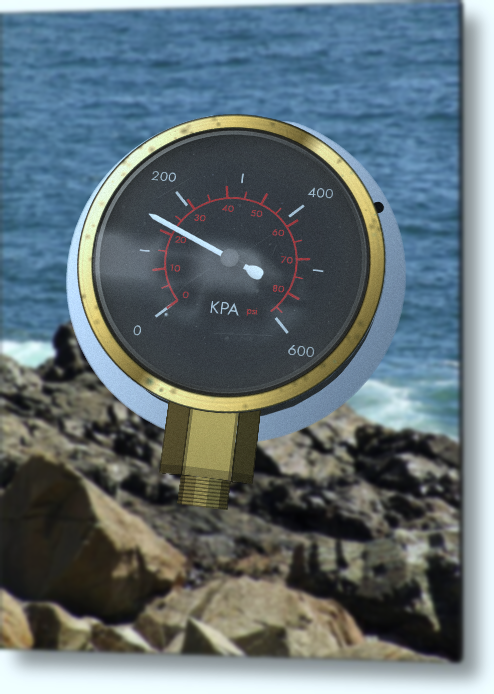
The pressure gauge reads 150 kPa
